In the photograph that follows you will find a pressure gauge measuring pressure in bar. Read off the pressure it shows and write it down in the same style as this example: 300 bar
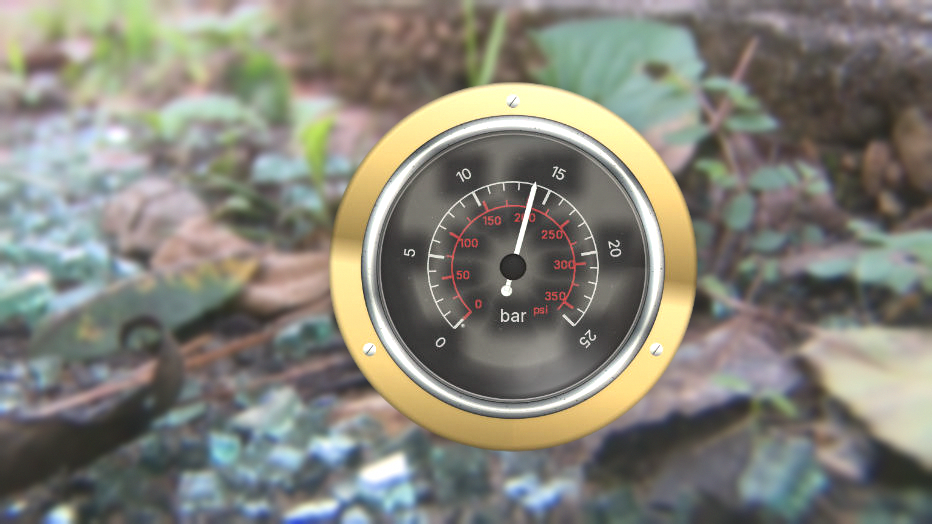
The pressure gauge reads 14 bar
